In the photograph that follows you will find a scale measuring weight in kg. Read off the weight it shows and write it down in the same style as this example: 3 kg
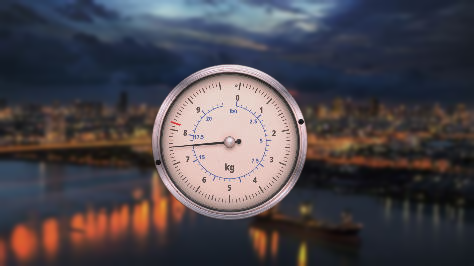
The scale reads 7.5 kg
